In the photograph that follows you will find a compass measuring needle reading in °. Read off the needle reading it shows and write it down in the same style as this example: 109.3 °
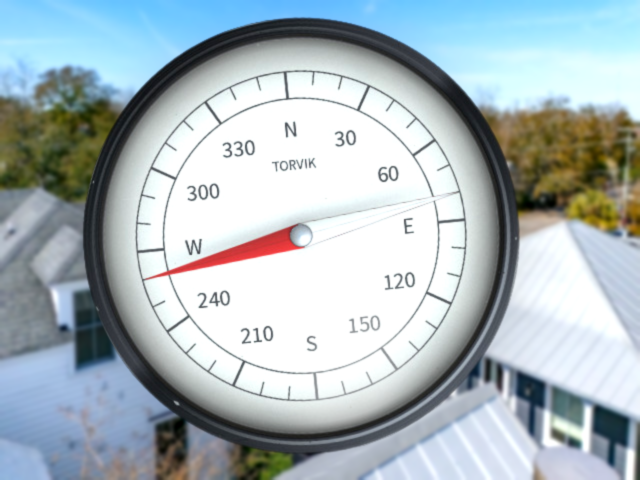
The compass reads 260 °
